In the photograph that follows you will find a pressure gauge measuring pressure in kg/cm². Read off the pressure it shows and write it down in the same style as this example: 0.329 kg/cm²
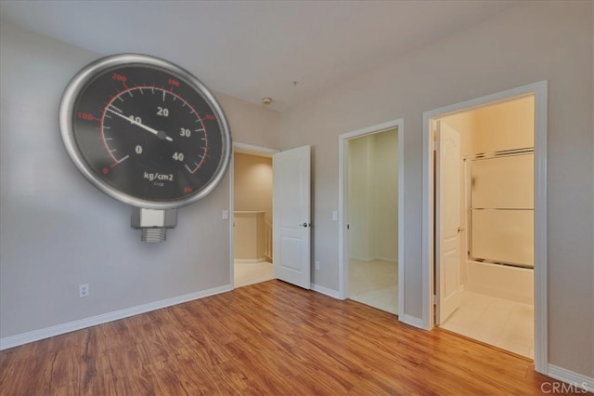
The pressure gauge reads 9 kg/cm²
